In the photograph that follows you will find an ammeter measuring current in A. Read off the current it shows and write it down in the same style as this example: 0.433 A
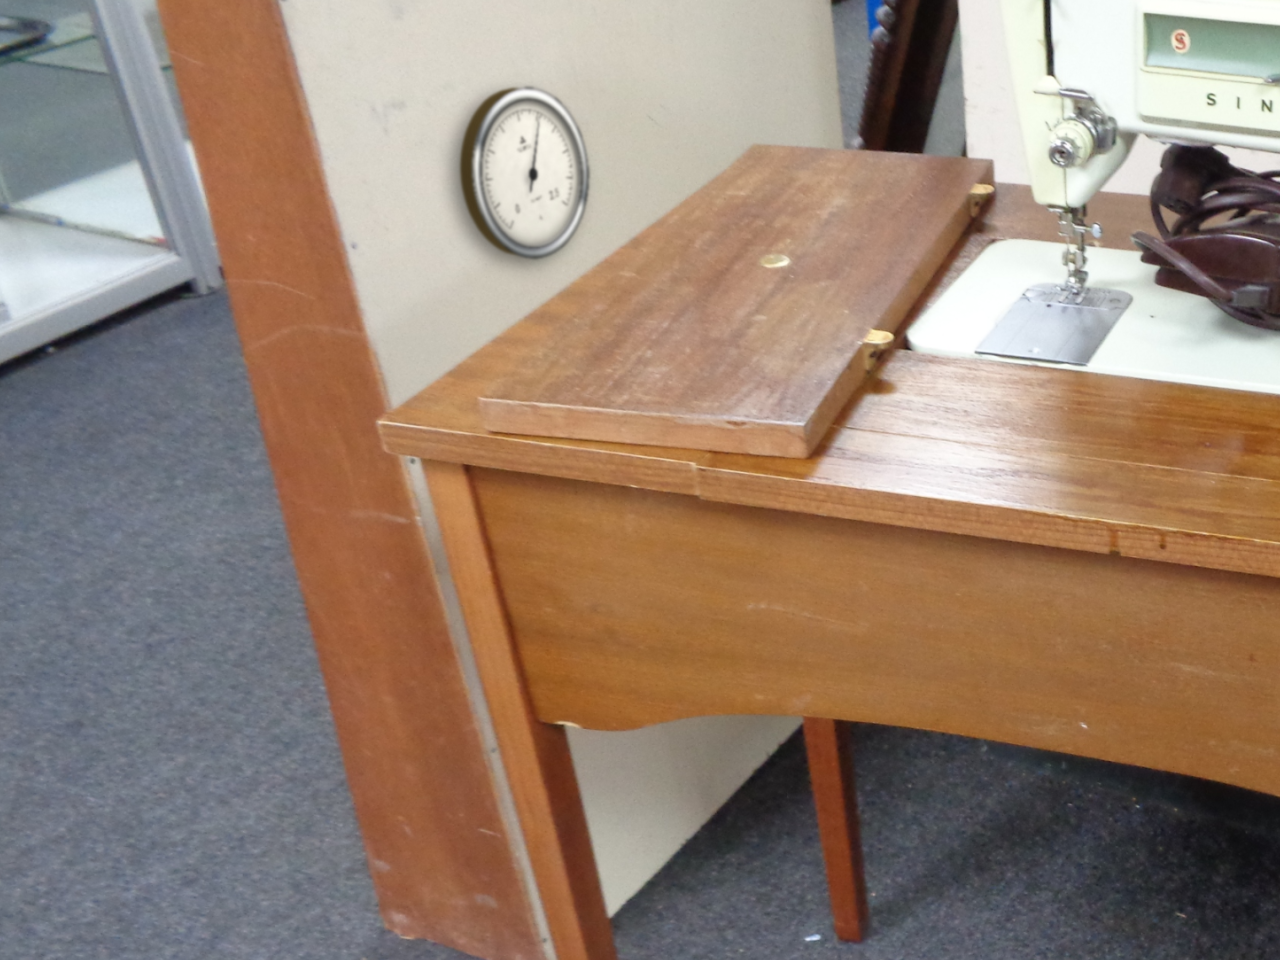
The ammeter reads 1.5 A
